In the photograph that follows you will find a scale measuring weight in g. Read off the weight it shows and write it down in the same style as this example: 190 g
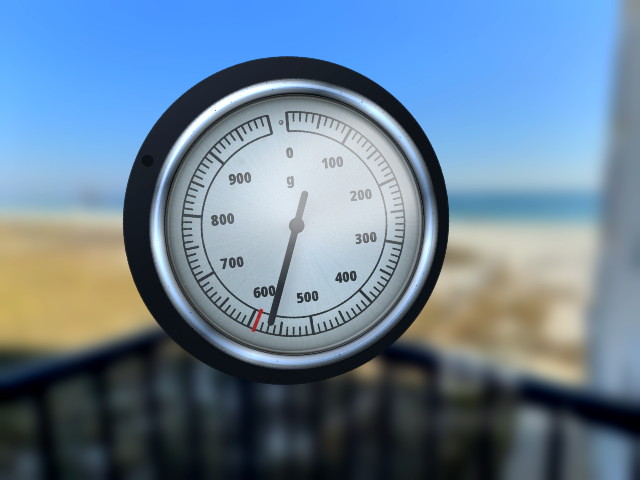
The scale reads 570 g
